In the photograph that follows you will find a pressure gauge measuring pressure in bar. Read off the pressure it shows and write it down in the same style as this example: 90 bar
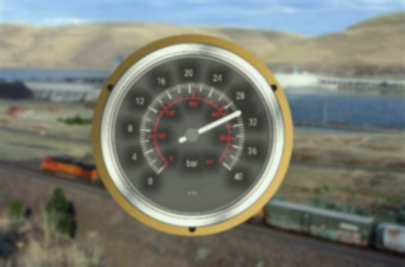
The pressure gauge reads 30 bar
